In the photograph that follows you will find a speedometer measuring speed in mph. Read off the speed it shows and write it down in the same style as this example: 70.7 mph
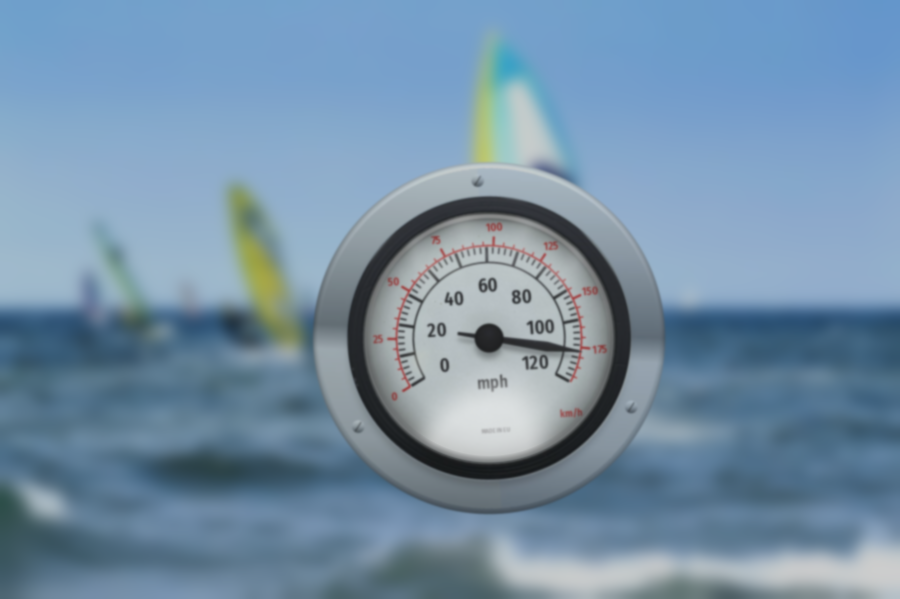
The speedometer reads 110 mph
